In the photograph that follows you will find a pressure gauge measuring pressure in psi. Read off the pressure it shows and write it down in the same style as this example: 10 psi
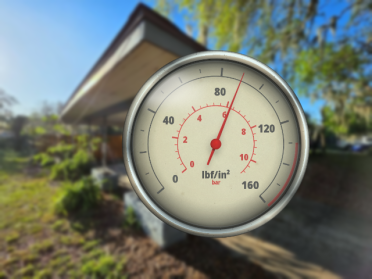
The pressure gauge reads 90 psi
